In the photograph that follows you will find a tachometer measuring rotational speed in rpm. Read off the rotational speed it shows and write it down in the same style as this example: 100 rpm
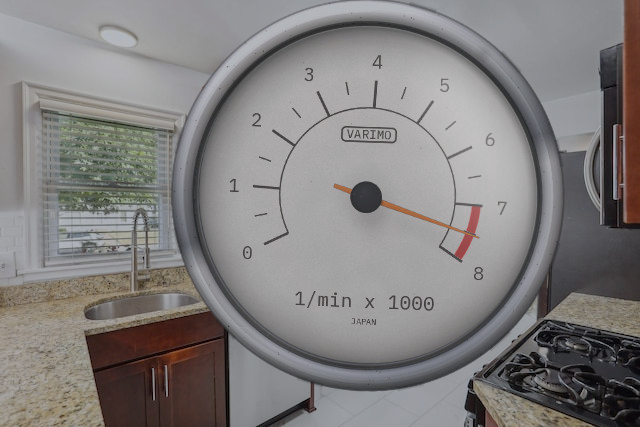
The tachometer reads 7500 rpm
